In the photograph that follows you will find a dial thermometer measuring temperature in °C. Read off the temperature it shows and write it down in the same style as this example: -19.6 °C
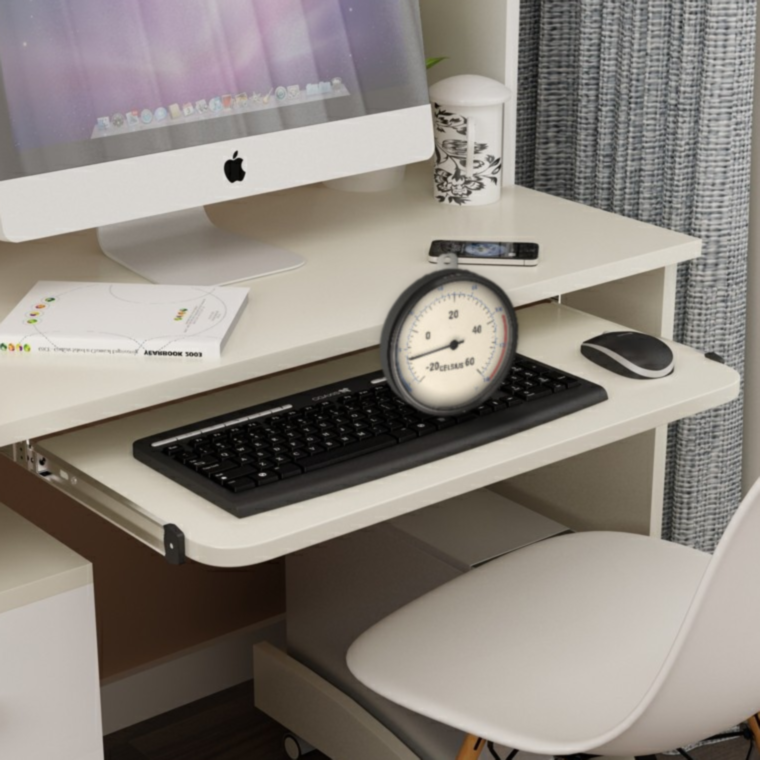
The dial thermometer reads -10 °C
